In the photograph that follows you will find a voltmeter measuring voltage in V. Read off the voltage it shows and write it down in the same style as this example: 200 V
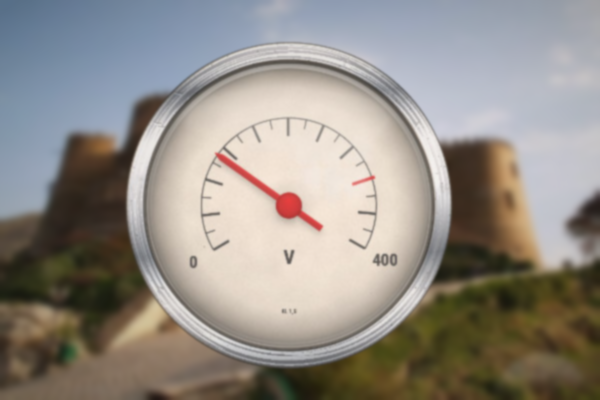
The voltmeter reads 110 V
